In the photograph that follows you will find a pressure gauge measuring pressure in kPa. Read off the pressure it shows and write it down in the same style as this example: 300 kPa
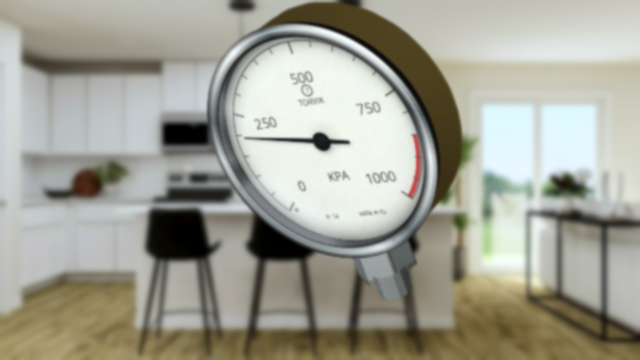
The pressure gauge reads 200 kPa
